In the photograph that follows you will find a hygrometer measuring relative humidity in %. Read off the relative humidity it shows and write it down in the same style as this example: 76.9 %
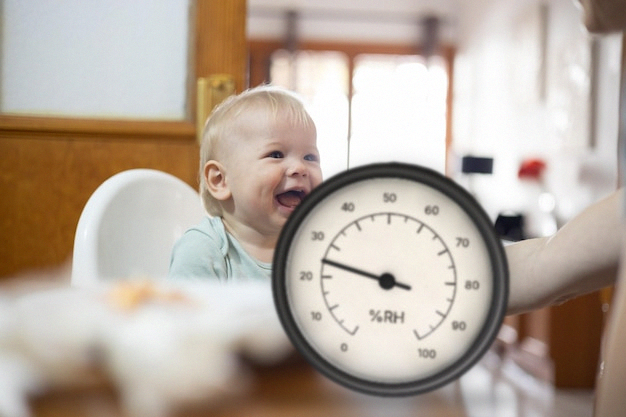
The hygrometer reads 25 %
